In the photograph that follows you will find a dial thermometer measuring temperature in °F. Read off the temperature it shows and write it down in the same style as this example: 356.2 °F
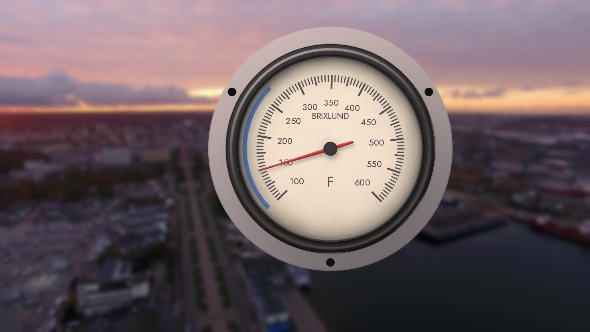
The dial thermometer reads 150 °F
